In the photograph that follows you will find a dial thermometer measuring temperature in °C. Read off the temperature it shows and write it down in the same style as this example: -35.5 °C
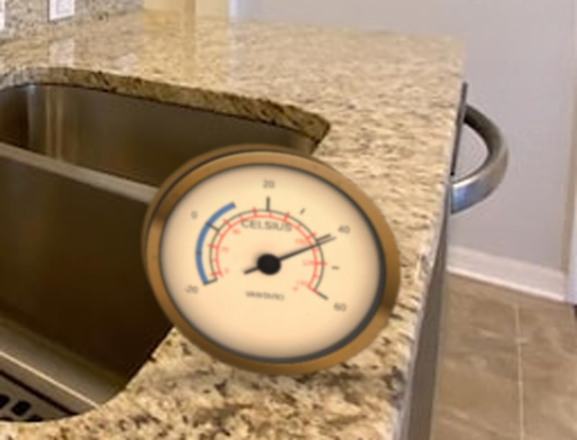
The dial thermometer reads 40 °C
